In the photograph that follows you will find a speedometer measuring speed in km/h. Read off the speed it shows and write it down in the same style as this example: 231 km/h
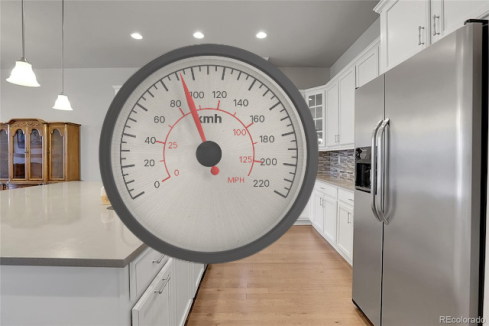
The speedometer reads 92.5 km/h
